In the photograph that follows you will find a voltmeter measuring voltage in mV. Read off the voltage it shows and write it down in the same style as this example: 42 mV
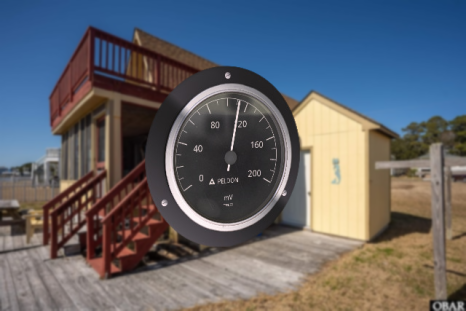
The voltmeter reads 110 mV
